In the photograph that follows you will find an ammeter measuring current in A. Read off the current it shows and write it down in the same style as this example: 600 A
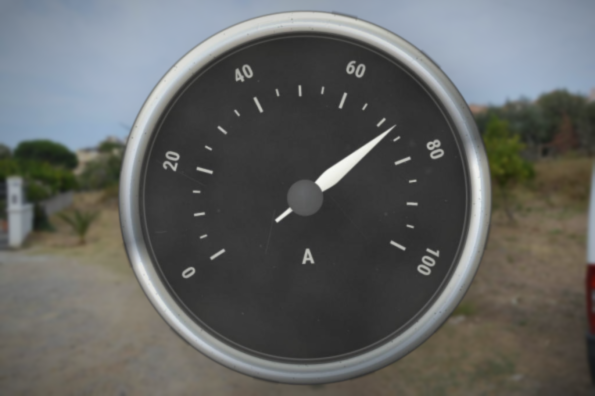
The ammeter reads 72.5 A
